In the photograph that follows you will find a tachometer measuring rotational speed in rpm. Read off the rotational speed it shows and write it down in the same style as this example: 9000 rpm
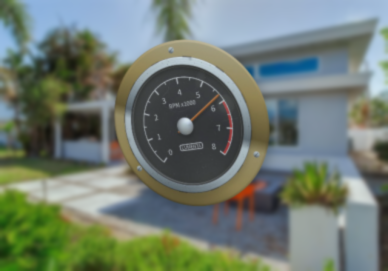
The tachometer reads 5750 rpm
